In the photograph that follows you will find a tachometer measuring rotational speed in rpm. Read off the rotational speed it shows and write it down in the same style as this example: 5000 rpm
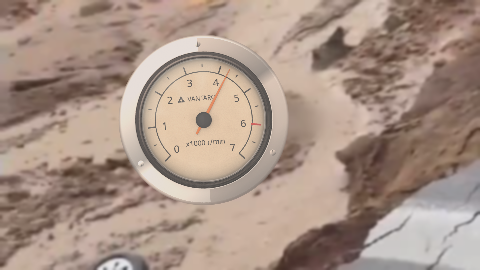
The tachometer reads 4250 rpm
